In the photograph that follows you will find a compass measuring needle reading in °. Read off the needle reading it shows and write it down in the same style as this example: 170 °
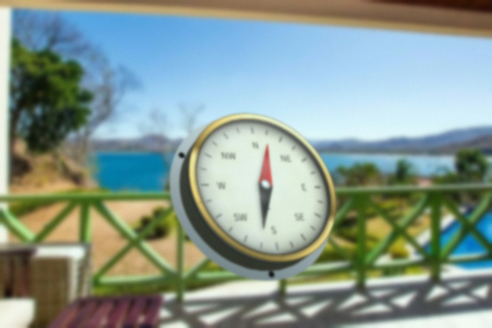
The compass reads 15 °
